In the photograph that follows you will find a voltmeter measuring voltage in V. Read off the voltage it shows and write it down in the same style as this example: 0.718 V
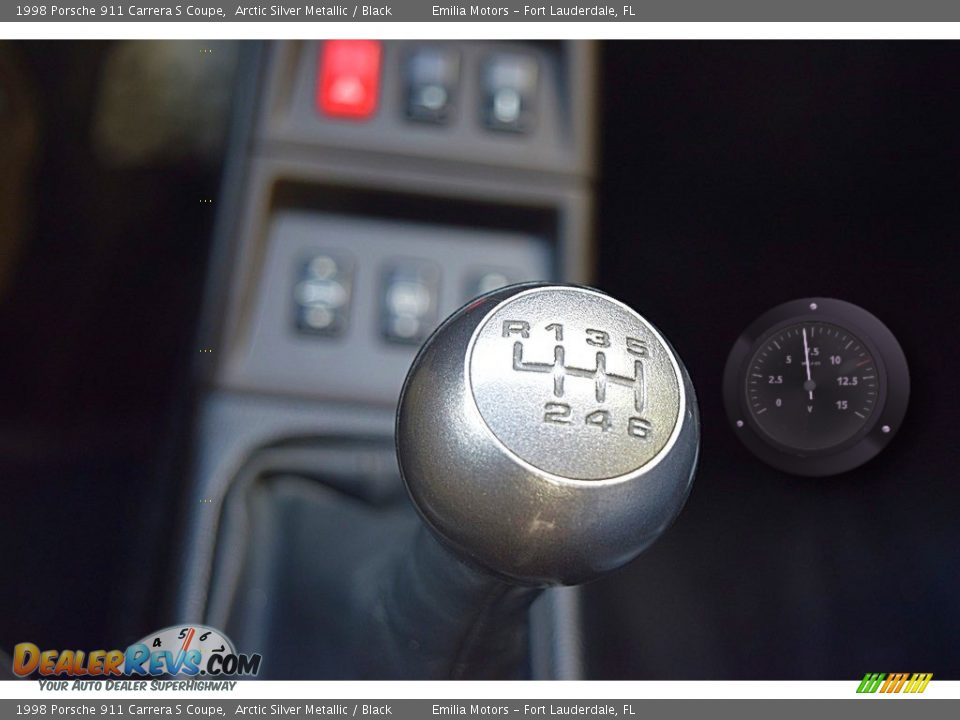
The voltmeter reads 7 V
